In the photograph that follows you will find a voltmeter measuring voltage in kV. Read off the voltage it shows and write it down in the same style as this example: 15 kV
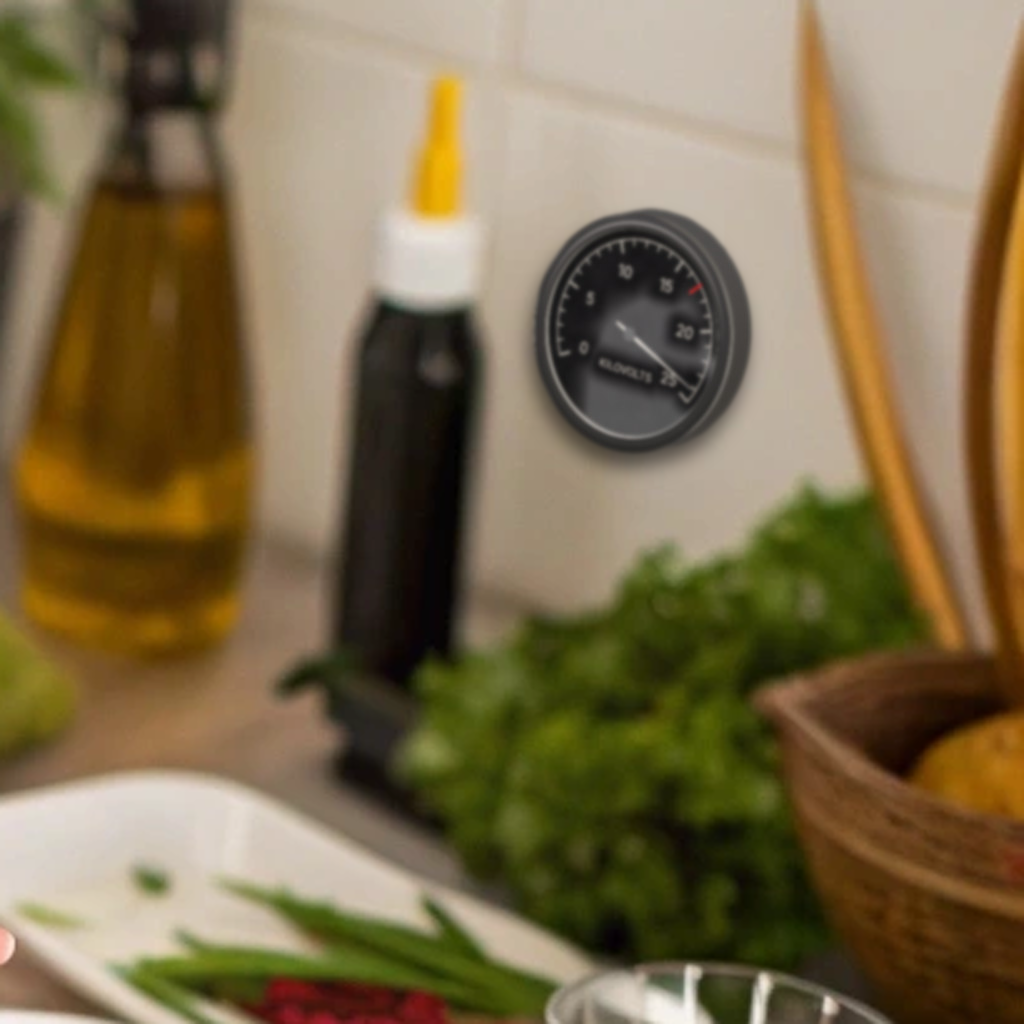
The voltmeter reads 24 kV
